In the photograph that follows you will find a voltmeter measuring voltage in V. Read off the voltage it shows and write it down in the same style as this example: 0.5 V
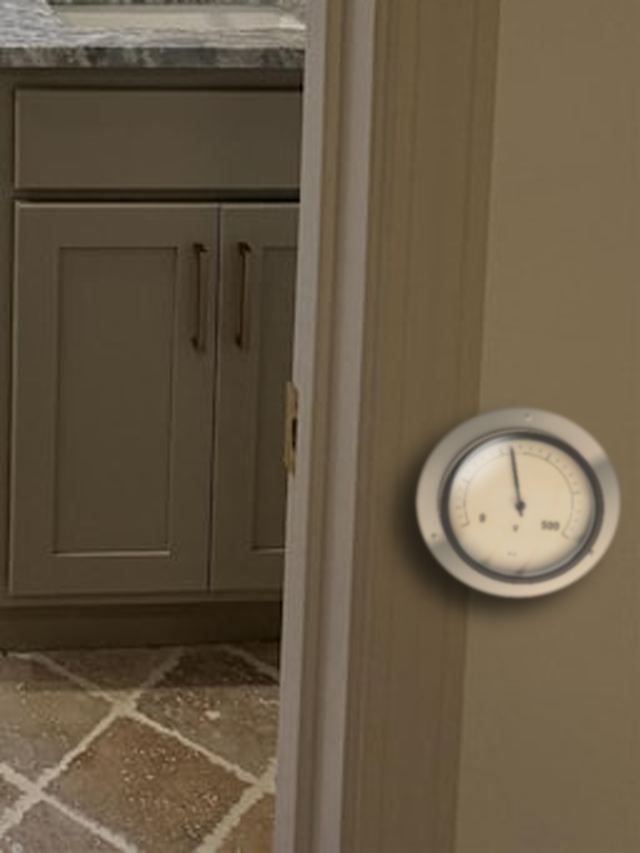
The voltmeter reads 220 V
